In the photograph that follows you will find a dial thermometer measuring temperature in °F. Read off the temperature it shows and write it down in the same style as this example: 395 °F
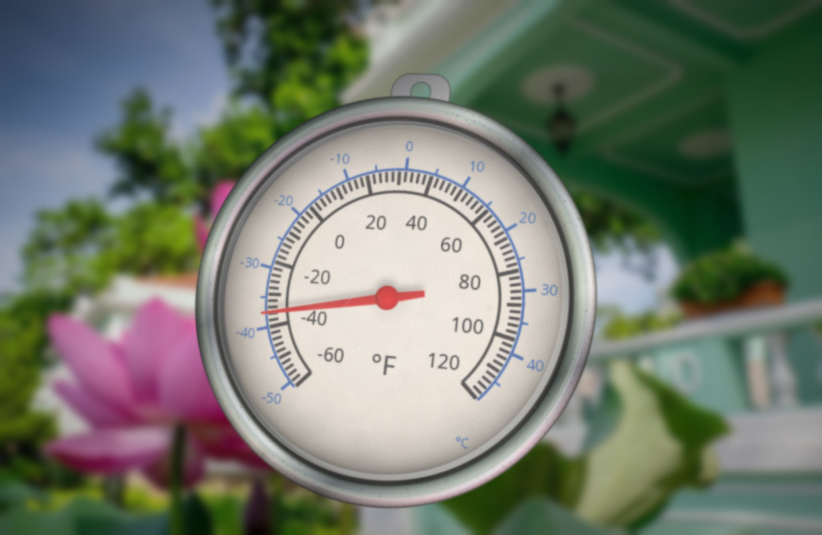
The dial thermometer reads -36 °F
